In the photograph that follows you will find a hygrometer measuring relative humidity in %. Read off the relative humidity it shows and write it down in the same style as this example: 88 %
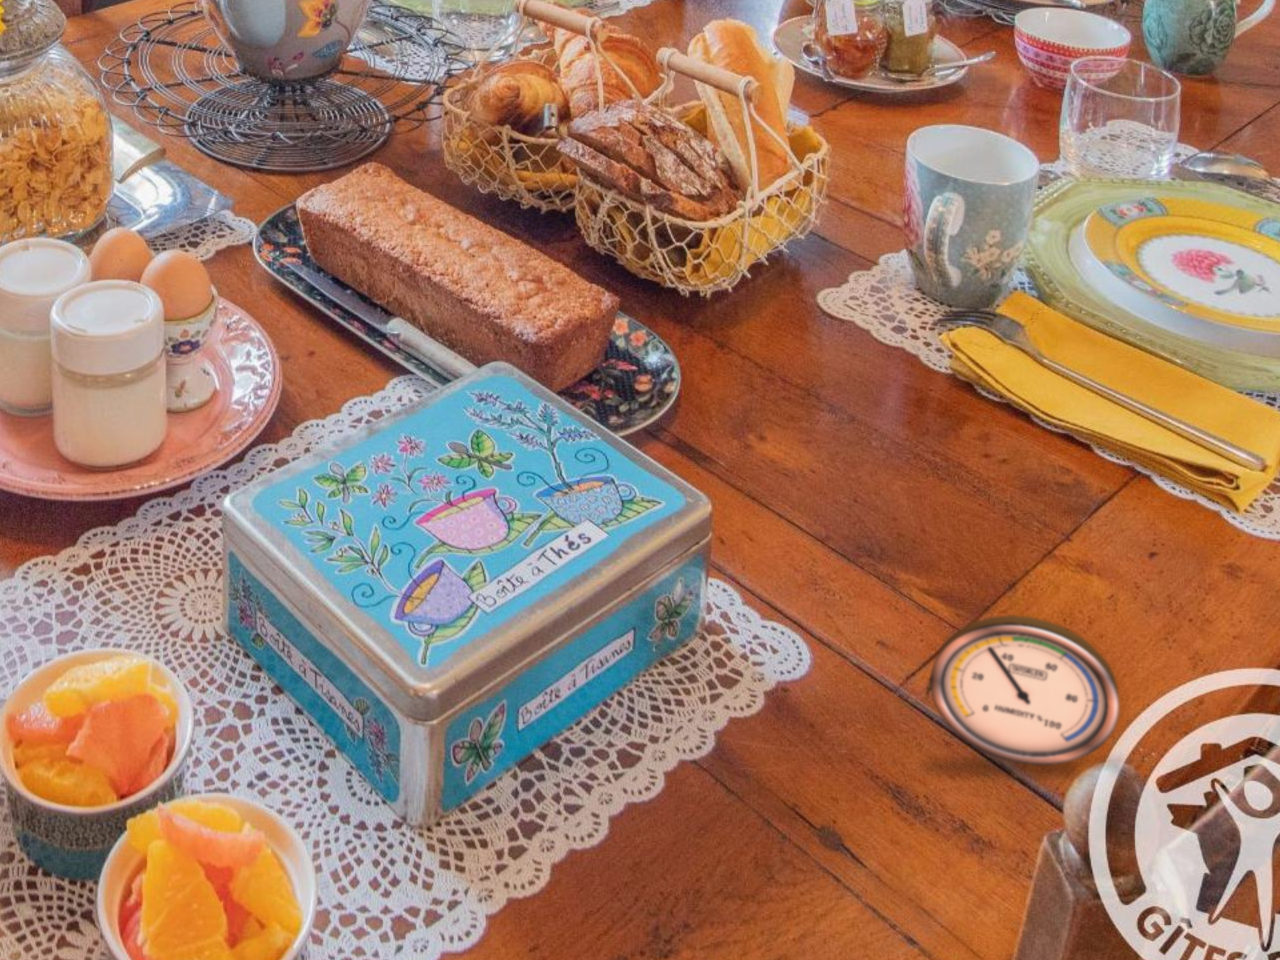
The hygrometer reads 36 %
